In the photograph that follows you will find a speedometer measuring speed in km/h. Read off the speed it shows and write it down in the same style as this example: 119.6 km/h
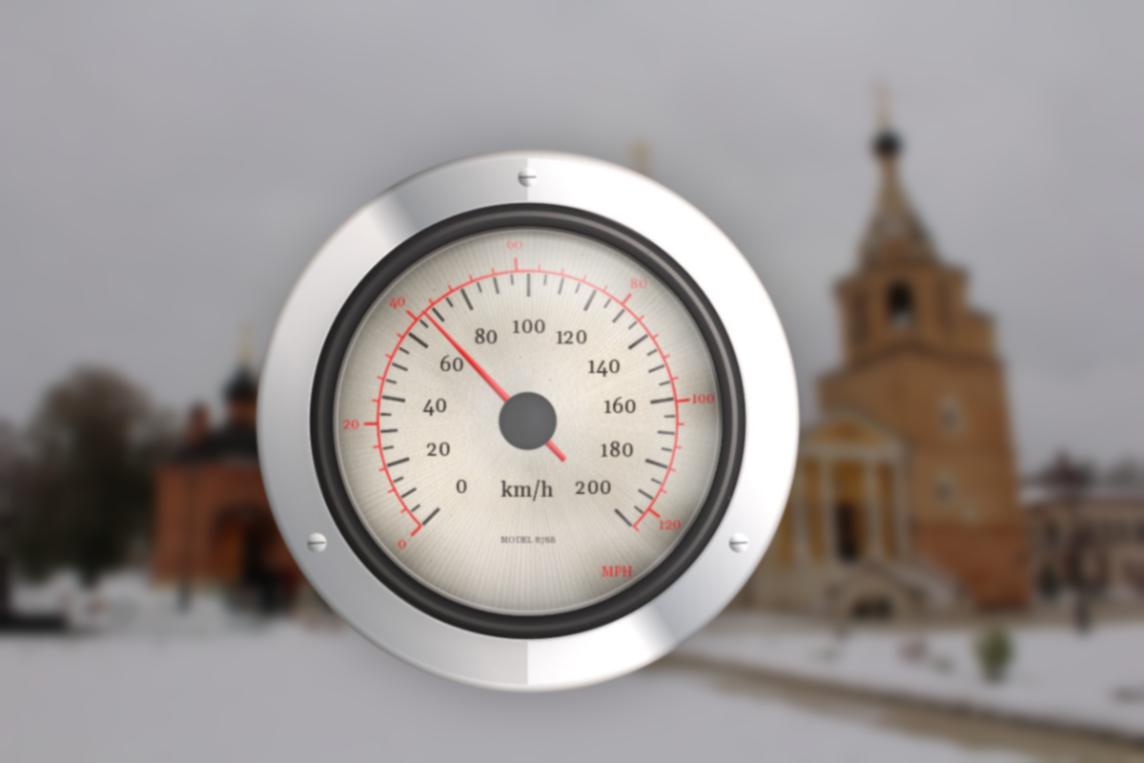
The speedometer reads 67.5 km/h
